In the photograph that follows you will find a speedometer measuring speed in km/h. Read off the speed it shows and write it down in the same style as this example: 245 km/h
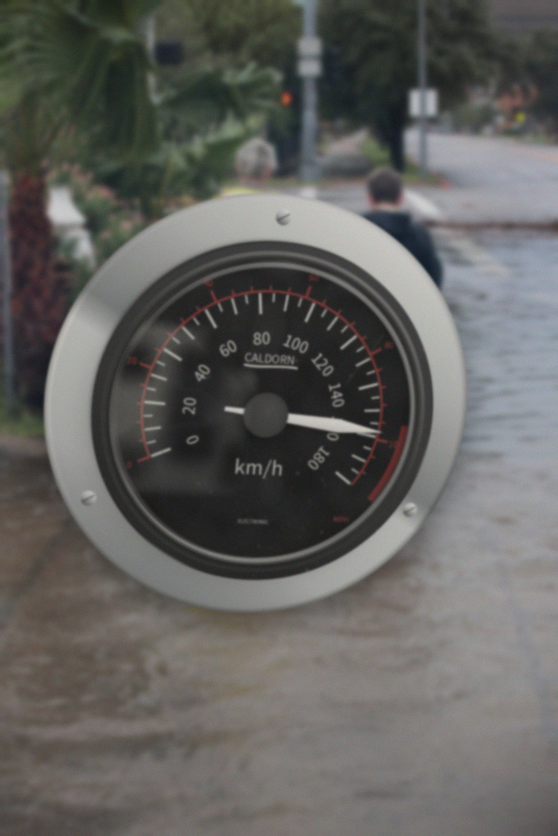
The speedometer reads 157.5 km/h
